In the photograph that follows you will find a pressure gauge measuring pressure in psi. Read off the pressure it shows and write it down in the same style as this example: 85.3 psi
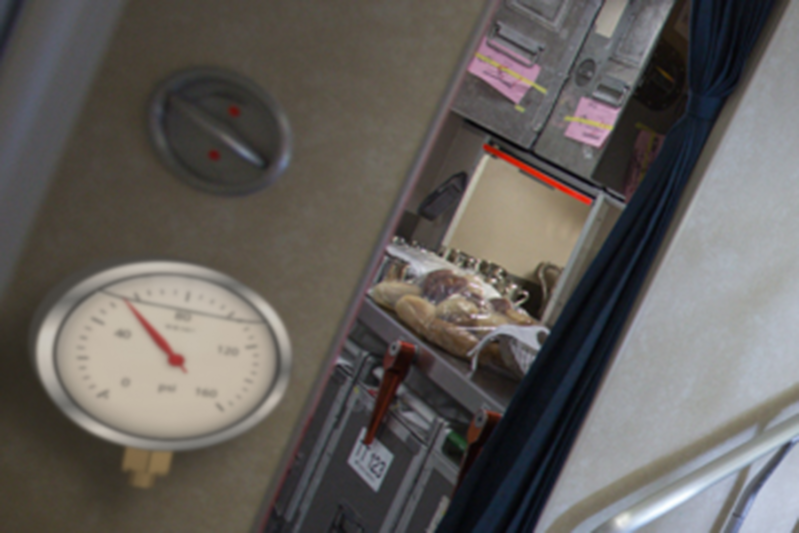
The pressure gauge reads 55 psi
